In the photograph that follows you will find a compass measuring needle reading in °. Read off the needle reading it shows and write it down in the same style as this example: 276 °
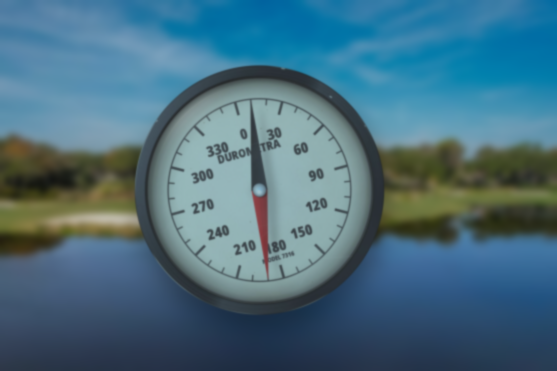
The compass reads 190 °
